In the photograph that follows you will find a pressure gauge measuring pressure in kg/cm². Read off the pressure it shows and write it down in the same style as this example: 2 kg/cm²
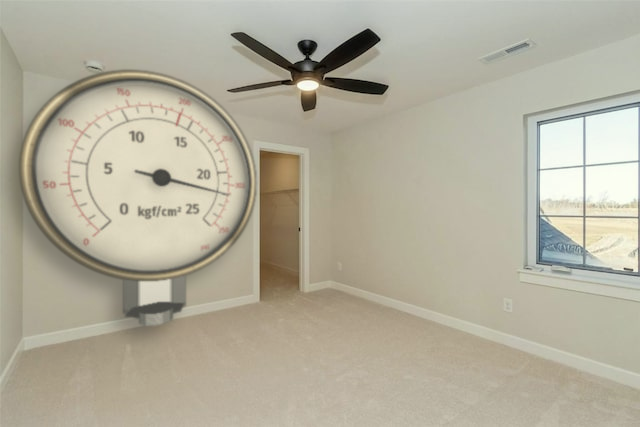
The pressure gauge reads 22 kg/cm²
